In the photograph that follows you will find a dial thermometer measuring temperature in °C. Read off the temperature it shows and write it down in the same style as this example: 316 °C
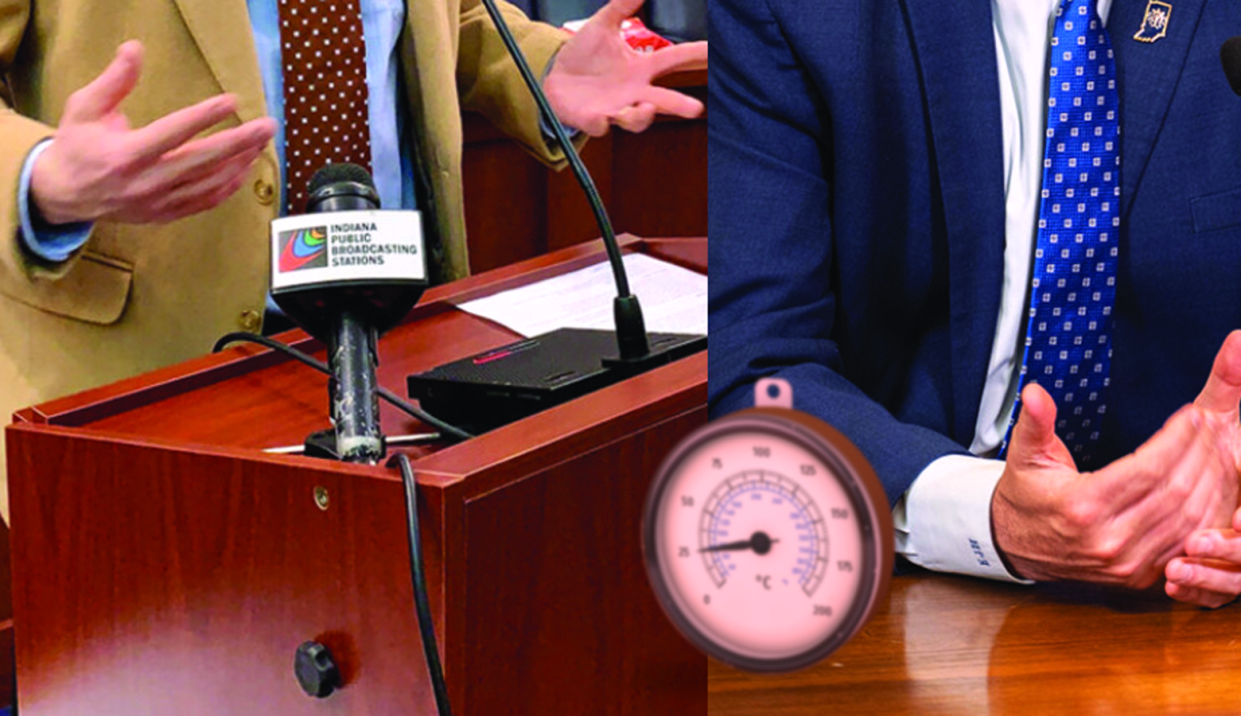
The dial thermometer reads 25 °C
